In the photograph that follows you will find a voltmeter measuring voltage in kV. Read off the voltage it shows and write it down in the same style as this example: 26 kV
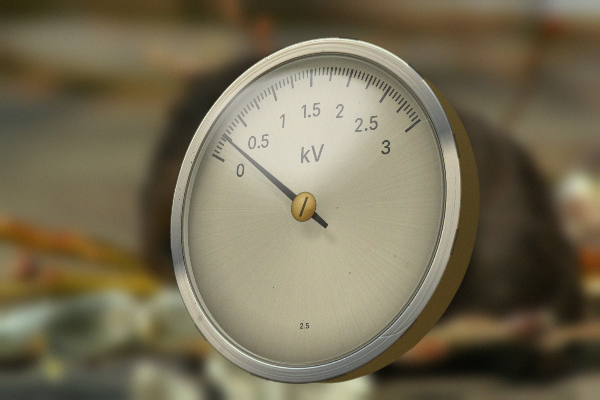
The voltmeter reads 0.25 kV
